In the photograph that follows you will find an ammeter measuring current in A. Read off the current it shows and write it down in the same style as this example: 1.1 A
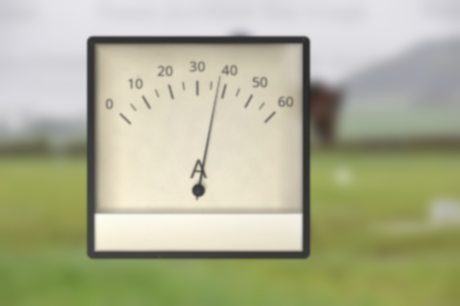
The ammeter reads 37.5 A
